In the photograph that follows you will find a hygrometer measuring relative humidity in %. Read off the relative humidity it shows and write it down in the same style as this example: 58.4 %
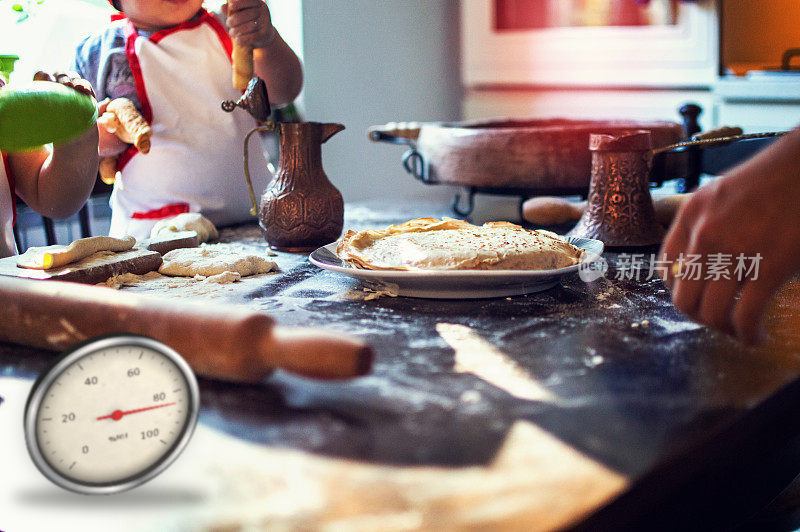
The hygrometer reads 84 %
